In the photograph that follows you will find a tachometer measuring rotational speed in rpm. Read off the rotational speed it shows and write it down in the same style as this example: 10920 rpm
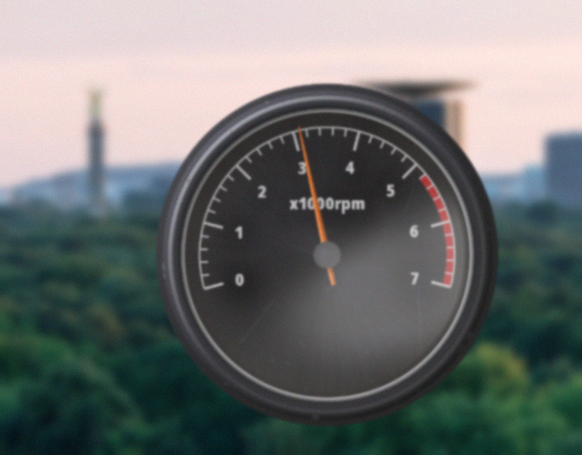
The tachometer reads 3100 rpm
